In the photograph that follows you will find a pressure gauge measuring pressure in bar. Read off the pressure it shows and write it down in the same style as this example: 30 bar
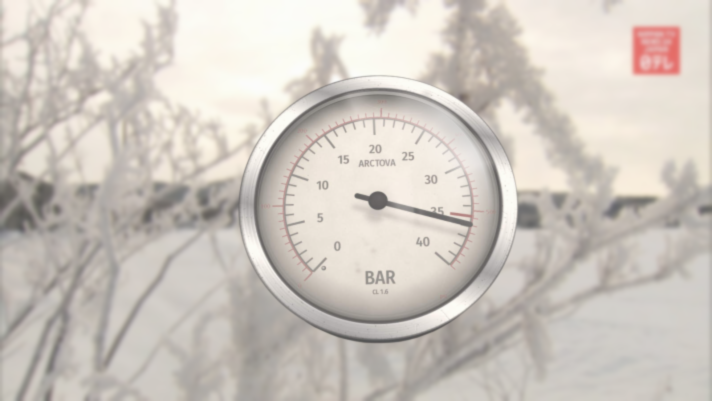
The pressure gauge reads 36 bar
